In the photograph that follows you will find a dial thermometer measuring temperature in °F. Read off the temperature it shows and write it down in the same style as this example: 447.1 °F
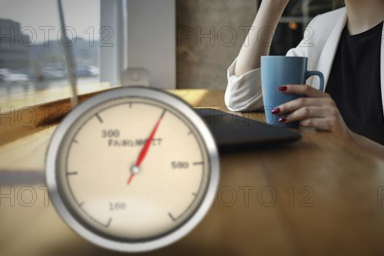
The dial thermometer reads 400 °F
